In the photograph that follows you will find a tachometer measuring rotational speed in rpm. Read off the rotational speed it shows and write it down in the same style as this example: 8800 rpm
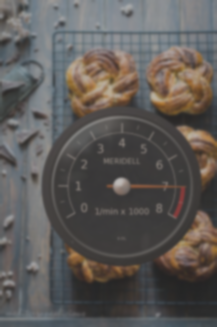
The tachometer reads 7000 rpm
